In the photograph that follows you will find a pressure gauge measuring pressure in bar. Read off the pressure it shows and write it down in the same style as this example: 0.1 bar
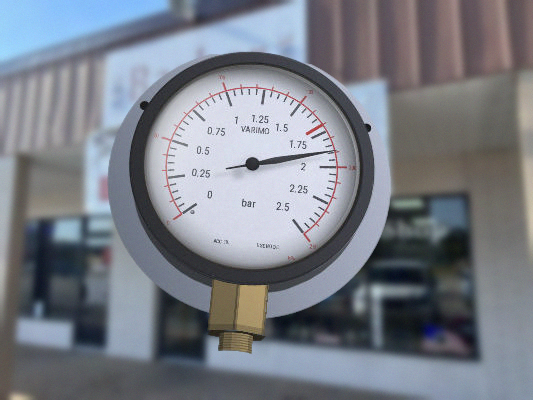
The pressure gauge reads 1.9 bar
